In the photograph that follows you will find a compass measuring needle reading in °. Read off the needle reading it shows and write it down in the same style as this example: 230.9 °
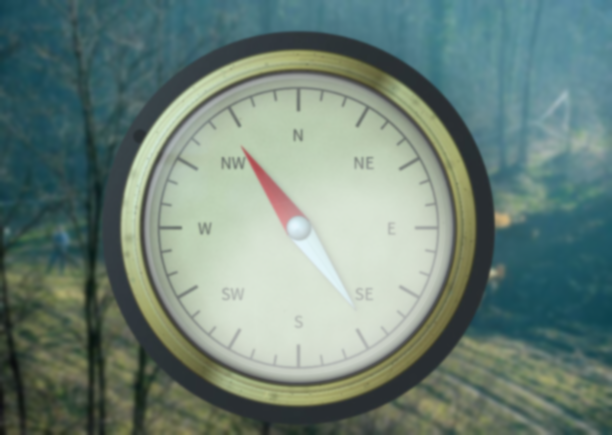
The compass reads 325 °
